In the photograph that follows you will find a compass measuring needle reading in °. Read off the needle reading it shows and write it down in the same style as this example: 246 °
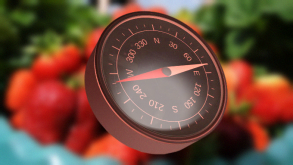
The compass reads 260 °
